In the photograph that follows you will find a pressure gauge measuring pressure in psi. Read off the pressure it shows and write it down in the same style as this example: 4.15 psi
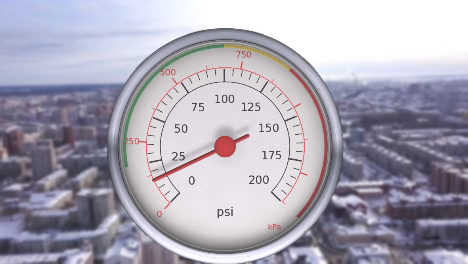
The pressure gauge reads 15 psi
